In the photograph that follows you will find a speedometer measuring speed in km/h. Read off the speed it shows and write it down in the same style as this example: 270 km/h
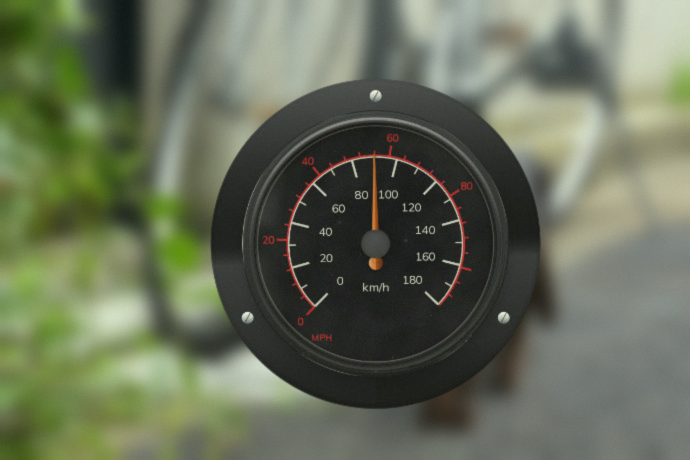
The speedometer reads 90 km/h
